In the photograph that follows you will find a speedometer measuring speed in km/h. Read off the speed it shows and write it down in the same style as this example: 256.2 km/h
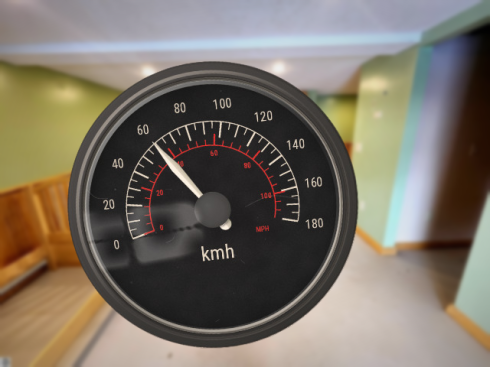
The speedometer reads 60 km/h
